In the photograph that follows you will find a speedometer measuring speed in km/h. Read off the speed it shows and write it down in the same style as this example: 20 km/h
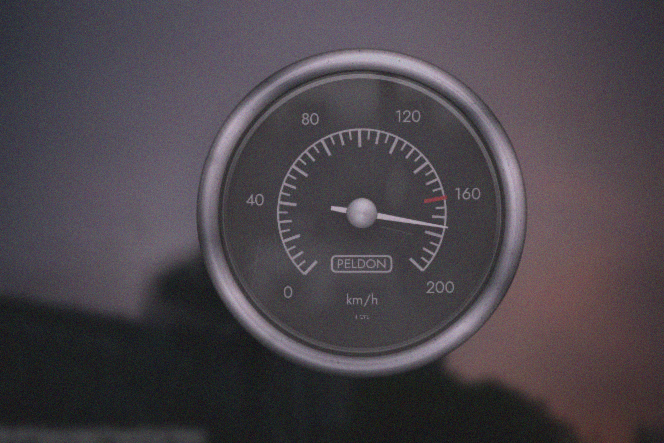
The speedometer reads 175 km/h
